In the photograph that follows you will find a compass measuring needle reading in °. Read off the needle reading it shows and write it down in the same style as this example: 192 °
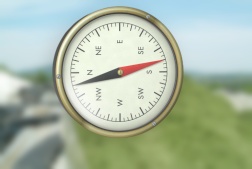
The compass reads 165 °
